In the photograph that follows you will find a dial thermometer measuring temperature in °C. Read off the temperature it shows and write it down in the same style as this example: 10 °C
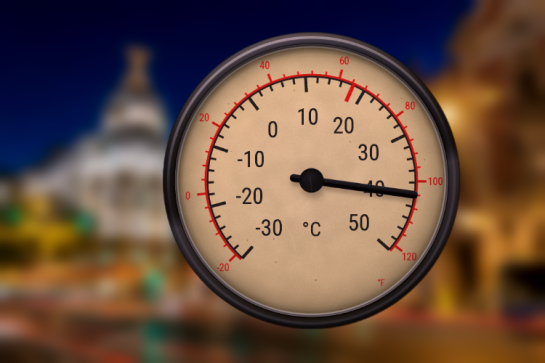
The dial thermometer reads 40 °C
